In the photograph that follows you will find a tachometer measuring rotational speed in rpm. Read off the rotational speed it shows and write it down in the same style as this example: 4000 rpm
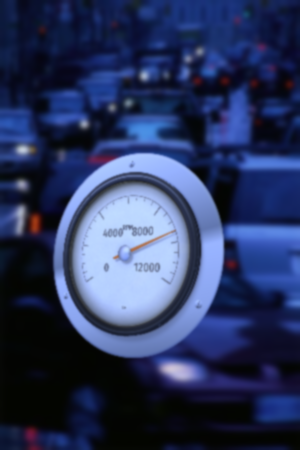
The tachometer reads 9500 rpm
